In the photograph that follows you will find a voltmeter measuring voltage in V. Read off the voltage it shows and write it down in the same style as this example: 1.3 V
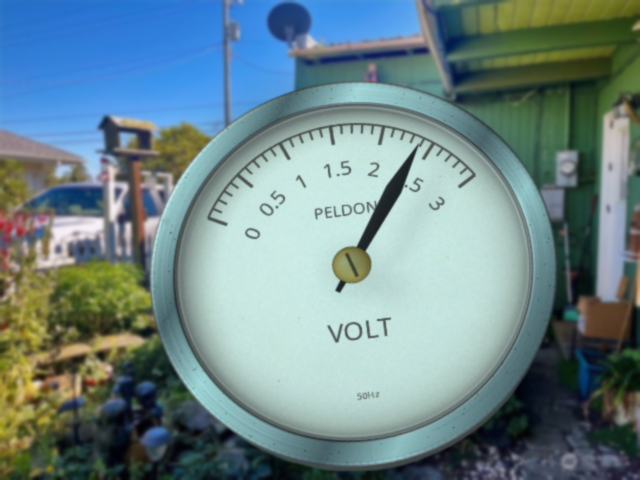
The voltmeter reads 2.4 V
